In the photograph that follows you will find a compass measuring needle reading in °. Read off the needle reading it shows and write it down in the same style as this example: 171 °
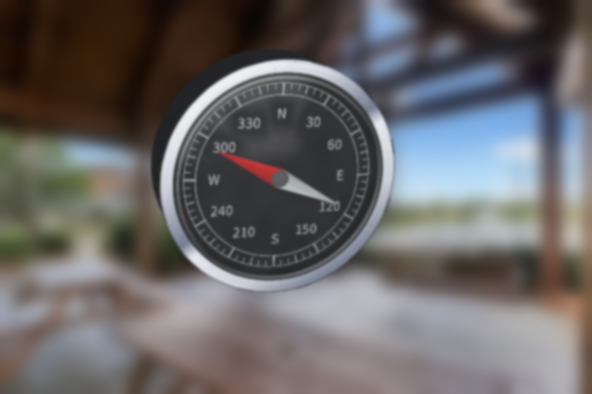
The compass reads 295 °
